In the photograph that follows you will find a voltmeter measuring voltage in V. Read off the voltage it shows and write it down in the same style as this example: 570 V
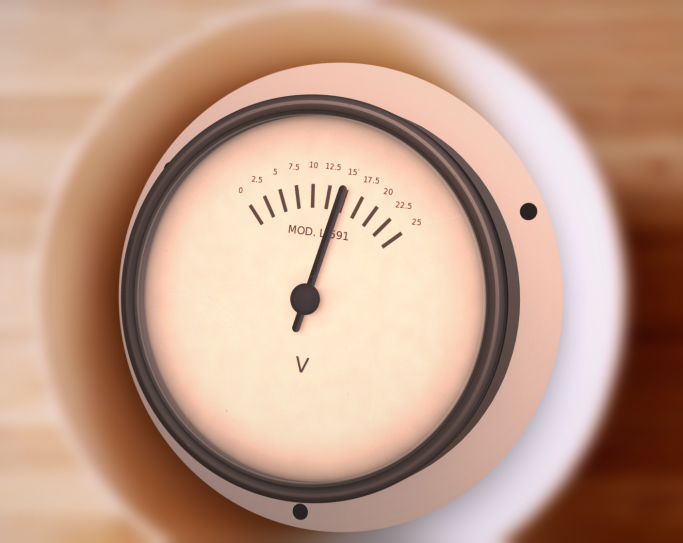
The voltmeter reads 15 V
